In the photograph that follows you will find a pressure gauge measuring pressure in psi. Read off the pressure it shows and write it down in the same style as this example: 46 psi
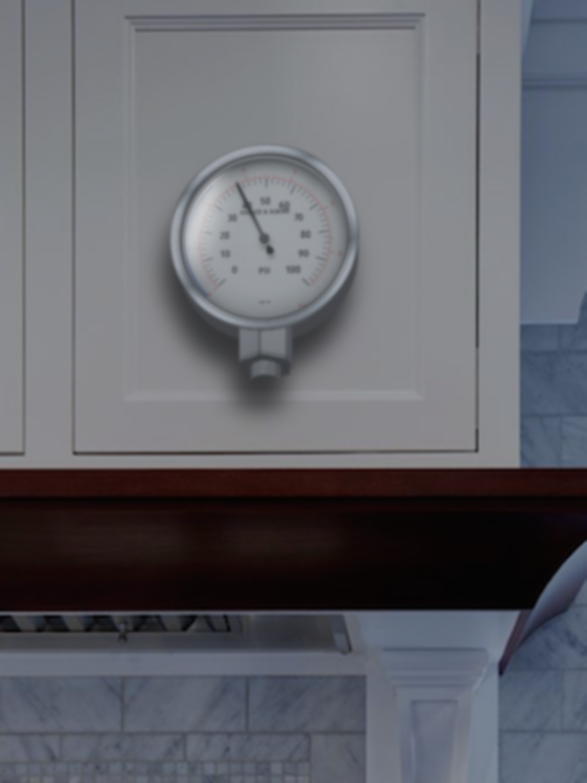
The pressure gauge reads 40 psi
